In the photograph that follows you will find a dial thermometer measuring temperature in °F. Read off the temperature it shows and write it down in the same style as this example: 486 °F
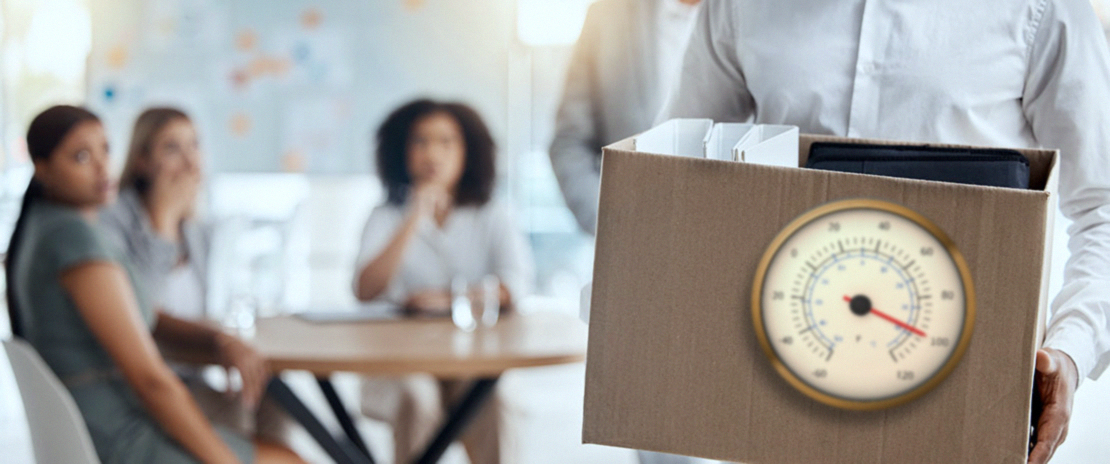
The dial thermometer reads 100 °F
